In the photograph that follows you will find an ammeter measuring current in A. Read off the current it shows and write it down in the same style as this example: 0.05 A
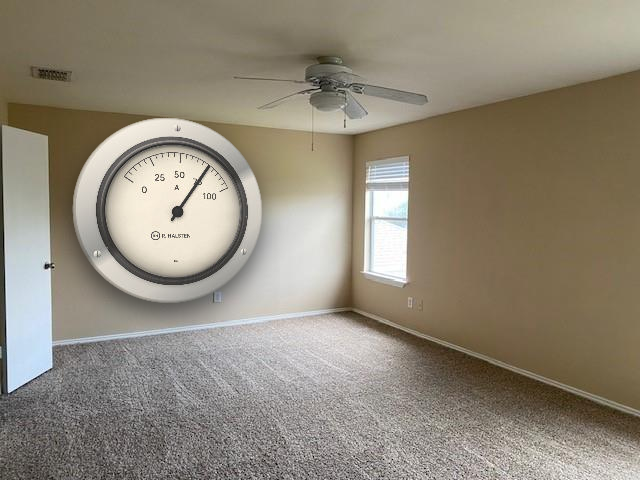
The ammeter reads 75 A
